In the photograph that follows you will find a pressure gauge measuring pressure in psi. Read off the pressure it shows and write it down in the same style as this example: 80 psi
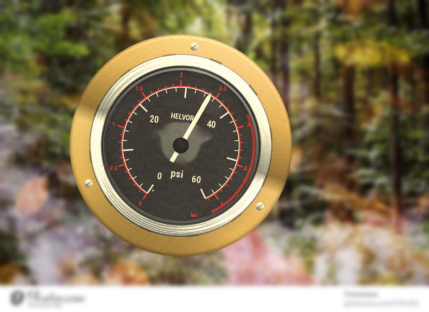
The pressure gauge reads 35 psi
